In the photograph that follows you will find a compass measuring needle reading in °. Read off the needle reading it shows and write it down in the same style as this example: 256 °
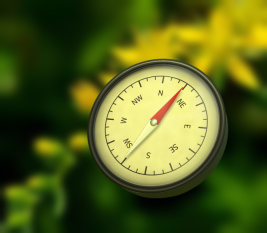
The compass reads 30 °
